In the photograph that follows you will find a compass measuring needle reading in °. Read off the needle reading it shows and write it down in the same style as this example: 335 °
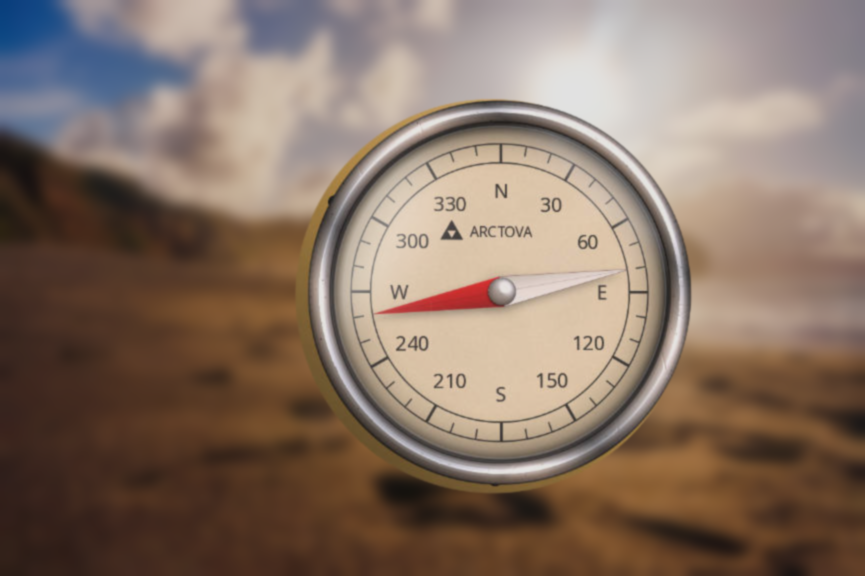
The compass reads 260 °
